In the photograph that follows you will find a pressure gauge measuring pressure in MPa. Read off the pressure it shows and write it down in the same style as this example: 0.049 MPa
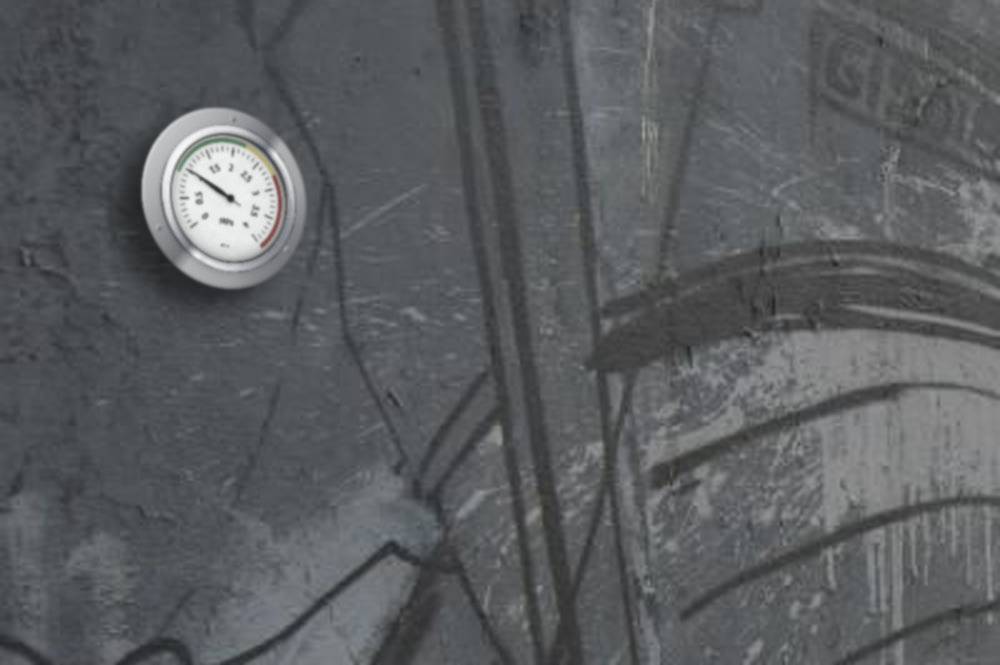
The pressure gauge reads 1 MPa
